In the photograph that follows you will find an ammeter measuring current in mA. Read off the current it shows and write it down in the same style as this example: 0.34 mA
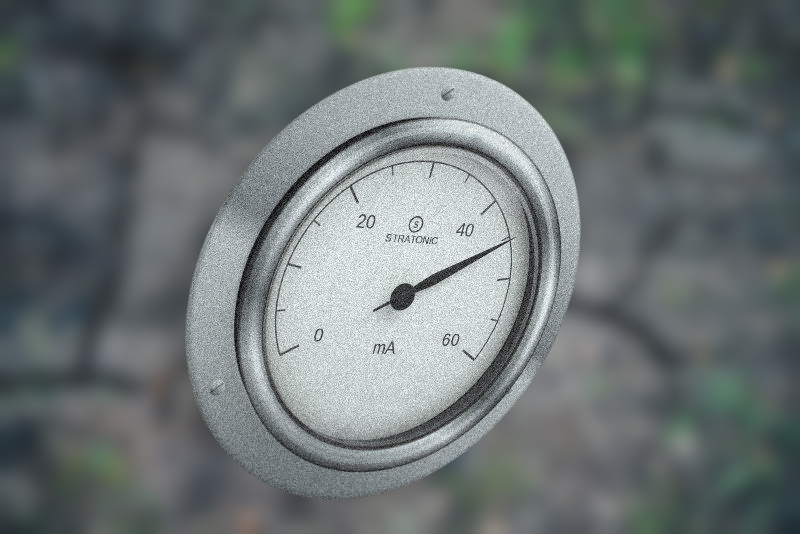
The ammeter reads 45 mA
